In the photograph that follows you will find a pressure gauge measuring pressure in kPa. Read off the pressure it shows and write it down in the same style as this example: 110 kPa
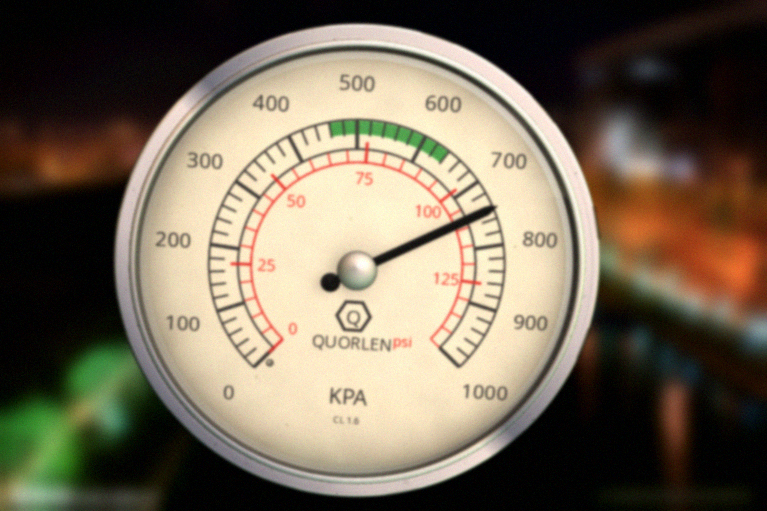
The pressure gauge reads 740 kPa
